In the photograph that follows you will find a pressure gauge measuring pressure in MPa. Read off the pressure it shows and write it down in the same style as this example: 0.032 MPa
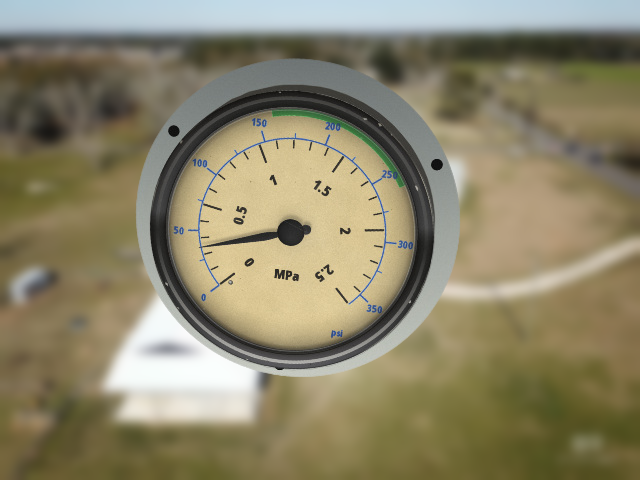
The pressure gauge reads 0.25 MPa
